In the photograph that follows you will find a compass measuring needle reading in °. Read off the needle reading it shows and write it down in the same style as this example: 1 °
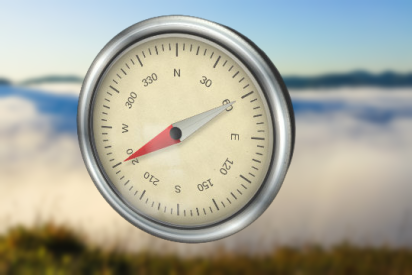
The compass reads 240 °
